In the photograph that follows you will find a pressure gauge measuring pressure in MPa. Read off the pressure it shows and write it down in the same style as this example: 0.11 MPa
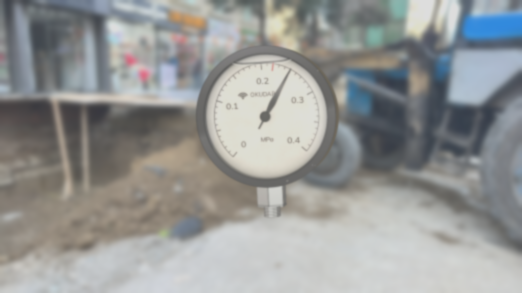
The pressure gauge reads 0.25 MPa
